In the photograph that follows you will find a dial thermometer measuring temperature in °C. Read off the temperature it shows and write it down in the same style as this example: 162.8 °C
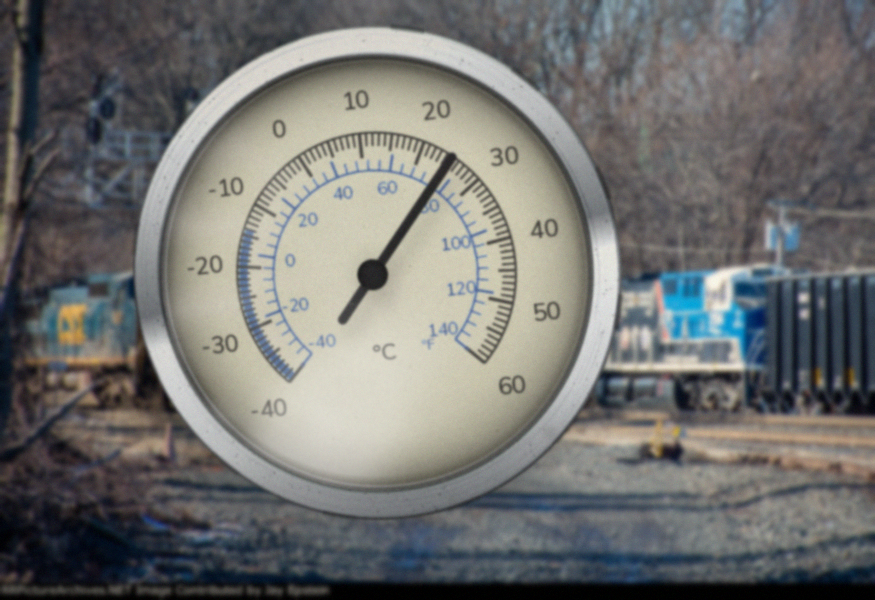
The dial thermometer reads 25 °C
